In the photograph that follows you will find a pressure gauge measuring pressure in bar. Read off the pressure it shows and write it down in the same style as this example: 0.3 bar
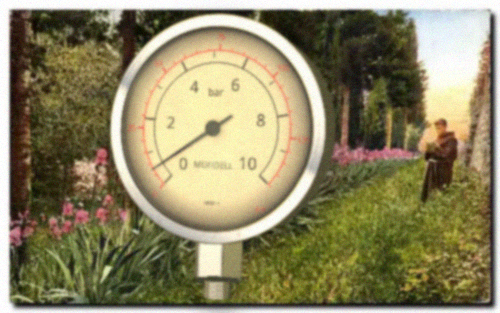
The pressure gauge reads 0.5 bar
